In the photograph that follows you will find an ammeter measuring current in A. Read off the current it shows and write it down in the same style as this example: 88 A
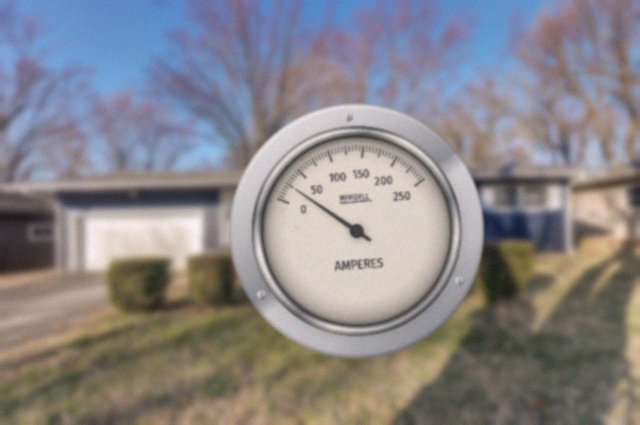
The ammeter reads 25 A
